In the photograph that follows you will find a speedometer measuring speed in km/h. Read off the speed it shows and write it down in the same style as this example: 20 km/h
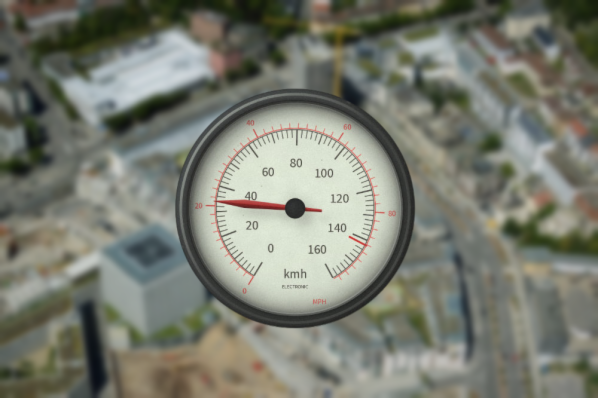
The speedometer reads 34 km/h
